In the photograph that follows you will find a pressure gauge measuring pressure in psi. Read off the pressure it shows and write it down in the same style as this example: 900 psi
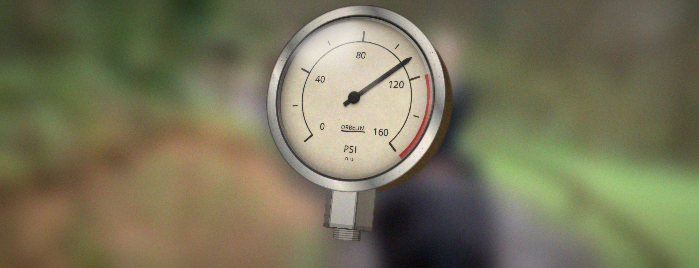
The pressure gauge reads 110 psi
